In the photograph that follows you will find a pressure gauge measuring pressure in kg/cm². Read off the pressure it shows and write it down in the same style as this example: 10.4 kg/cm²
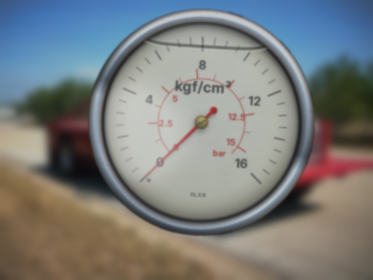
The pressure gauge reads 0 kg/cm²
